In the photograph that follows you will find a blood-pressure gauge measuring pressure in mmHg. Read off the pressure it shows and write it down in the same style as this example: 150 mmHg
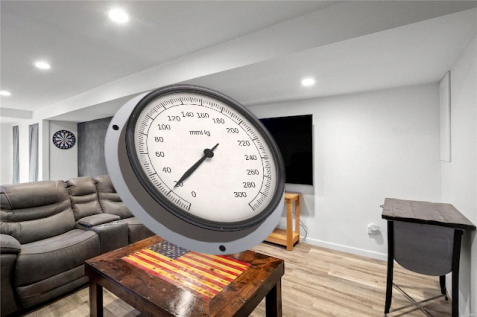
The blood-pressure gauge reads 20 mmHg
